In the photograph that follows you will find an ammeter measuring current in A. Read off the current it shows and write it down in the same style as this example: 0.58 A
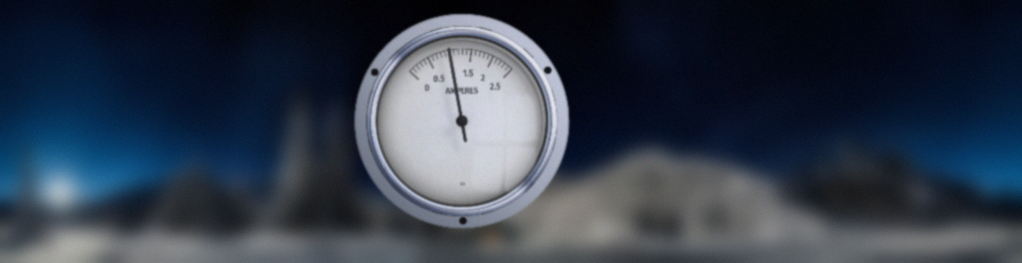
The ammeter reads 1 A
